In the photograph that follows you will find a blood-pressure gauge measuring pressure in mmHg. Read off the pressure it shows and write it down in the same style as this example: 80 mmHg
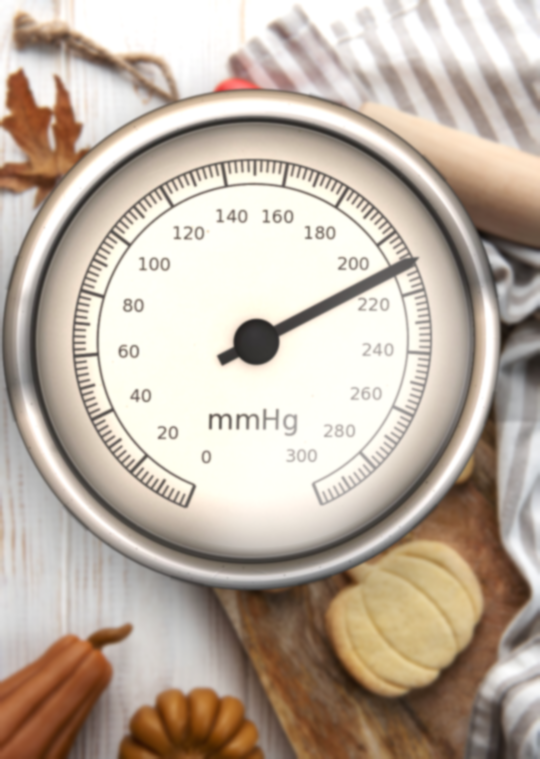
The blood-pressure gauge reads 210 mmHg
